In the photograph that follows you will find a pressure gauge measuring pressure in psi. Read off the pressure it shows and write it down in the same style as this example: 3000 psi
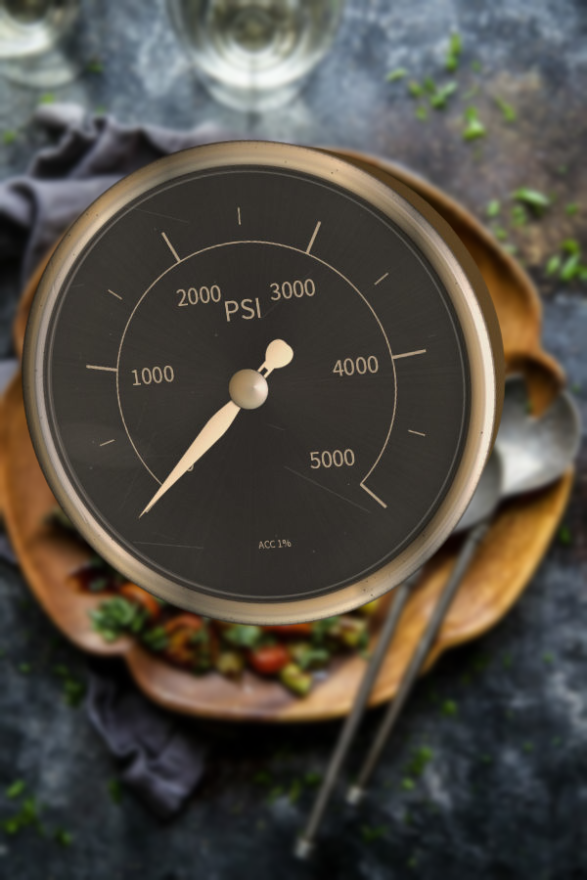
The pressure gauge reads 0 psi
